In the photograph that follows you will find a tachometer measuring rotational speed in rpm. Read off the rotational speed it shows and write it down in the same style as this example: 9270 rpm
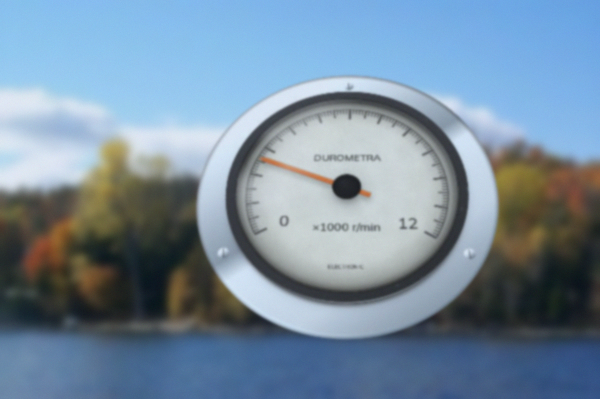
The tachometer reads 2500 rpm
